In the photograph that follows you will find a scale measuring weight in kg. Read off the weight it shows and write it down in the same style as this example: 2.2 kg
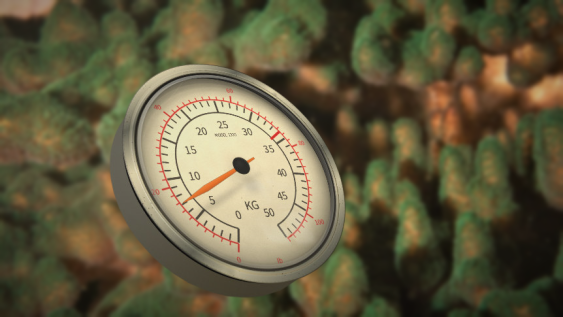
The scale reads 7 kg
